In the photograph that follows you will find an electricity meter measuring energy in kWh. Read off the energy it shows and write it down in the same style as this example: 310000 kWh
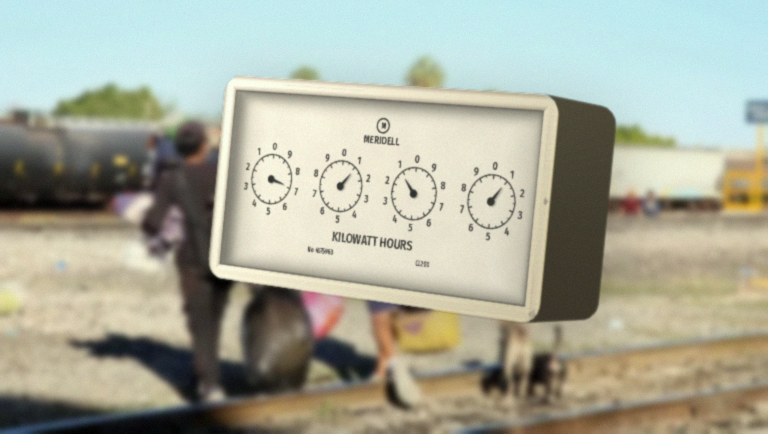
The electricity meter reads 7111 kWh
